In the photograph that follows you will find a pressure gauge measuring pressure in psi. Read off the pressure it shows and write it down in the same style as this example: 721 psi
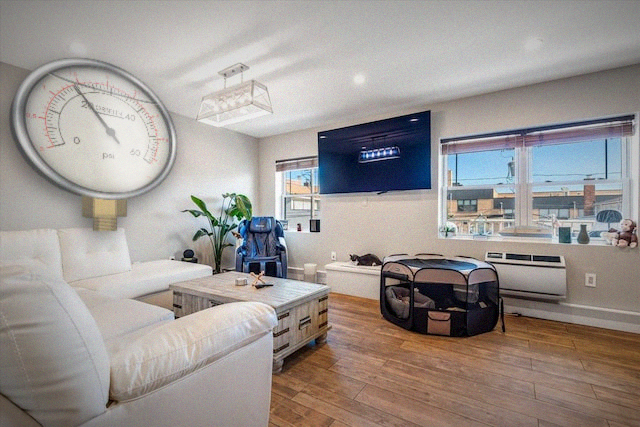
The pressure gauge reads 20 psi
